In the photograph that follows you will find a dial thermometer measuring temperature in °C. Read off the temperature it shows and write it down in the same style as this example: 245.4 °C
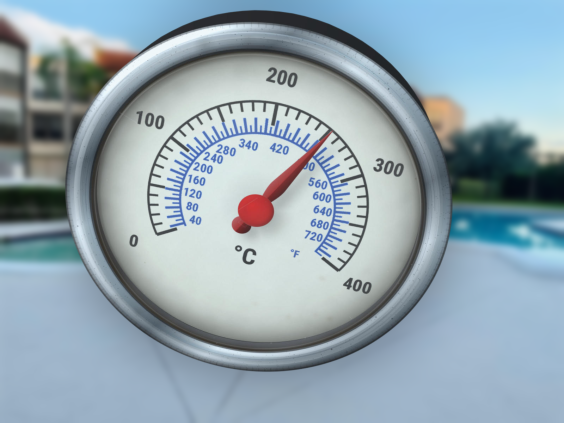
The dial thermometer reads 250 °C
